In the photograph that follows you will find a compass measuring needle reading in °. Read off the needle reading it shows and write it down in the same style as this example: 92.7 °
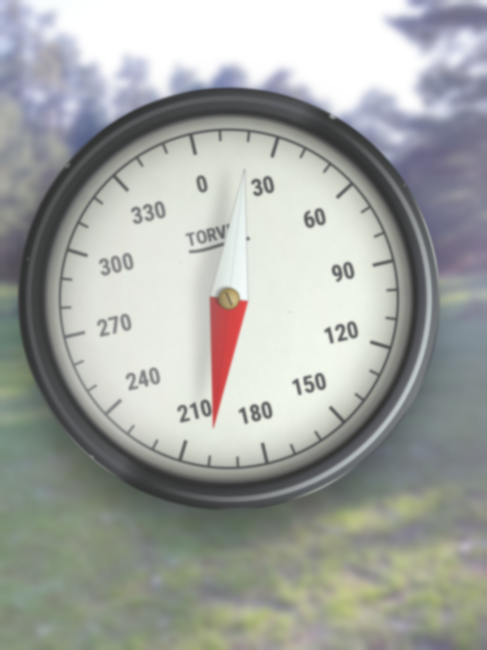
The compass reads 200 °
